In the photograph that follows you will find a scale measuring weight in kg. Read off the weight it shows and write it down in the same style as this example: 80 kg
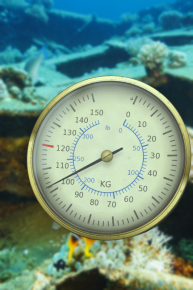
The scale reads 102 kg
